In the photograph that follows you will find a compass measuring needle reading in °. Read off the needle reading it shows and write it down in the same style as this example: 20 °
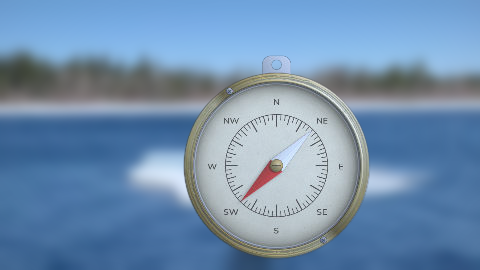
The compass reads 225 °
